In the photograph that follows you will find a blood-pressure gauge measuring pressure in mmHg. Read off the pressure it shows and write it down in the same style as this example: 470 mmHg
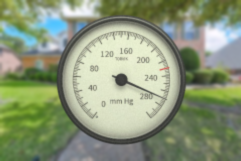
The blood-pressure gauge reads 270 mmHg
